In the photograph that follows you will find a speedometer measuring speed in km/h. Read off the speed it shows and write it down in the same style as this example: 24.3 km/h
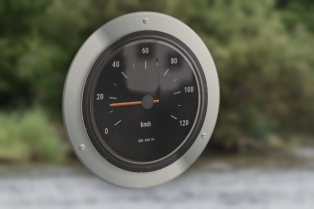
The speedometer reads 15 km/h
